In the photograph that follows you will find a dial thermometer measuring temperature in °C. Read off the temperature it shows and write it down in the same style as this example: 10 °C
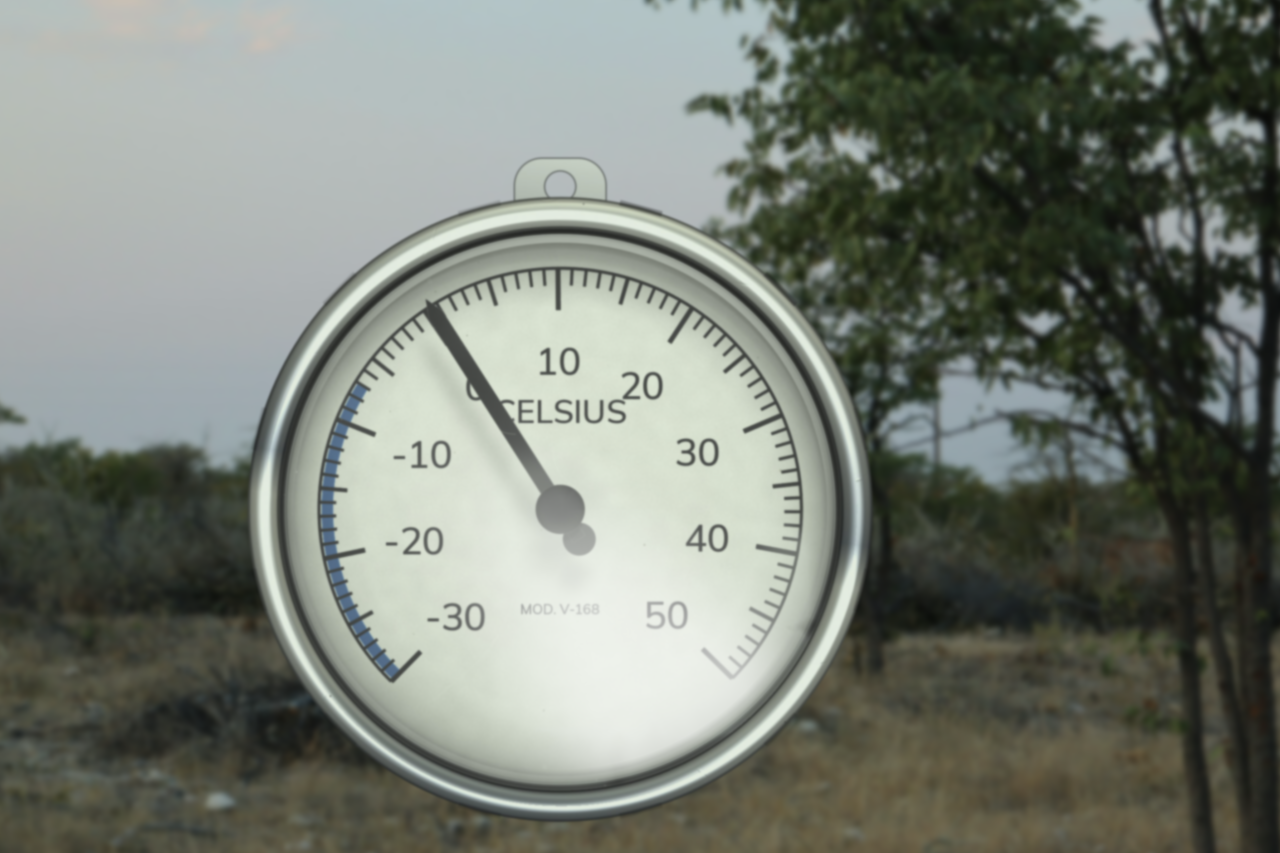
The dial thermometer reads 0.5 °C
